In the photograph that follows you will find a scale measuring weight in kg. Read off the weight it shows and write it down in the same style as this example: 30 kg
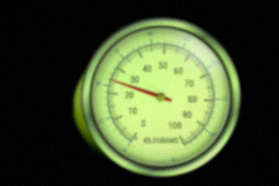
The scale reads 25 kg
